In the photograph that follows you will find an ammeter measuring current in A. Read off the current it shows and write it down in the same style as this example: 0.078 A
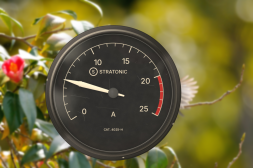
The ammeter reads 5 A
